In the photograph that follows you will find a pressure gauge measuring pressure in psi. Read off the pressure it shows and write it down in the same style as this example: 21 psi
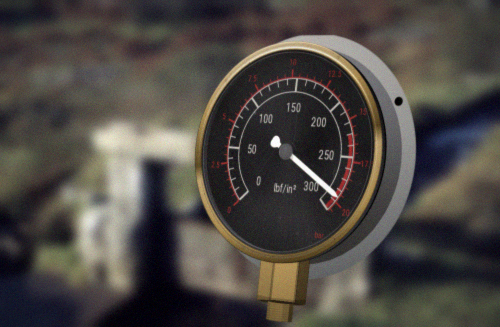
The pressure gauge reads 285 psi
